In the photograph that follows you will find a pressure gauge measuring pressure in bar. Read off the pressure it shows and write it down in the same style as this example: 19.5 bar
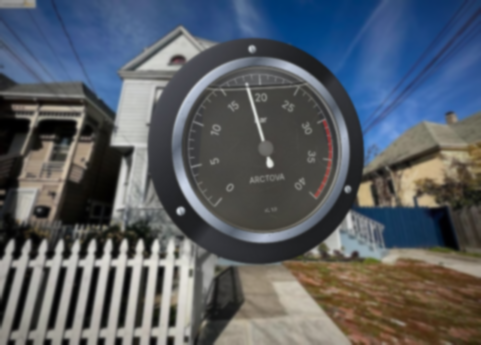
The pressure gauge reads 18 bar
